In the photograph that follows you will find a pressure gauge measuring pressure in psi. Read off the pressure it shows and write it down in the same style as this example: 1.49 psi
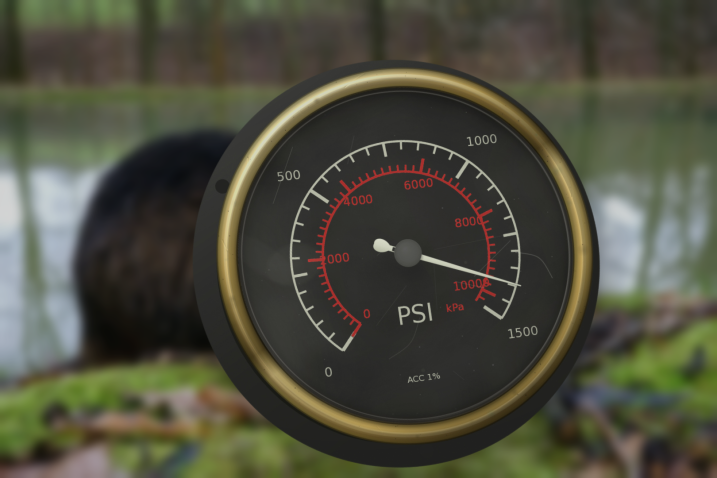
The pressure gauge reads 1400 psi
